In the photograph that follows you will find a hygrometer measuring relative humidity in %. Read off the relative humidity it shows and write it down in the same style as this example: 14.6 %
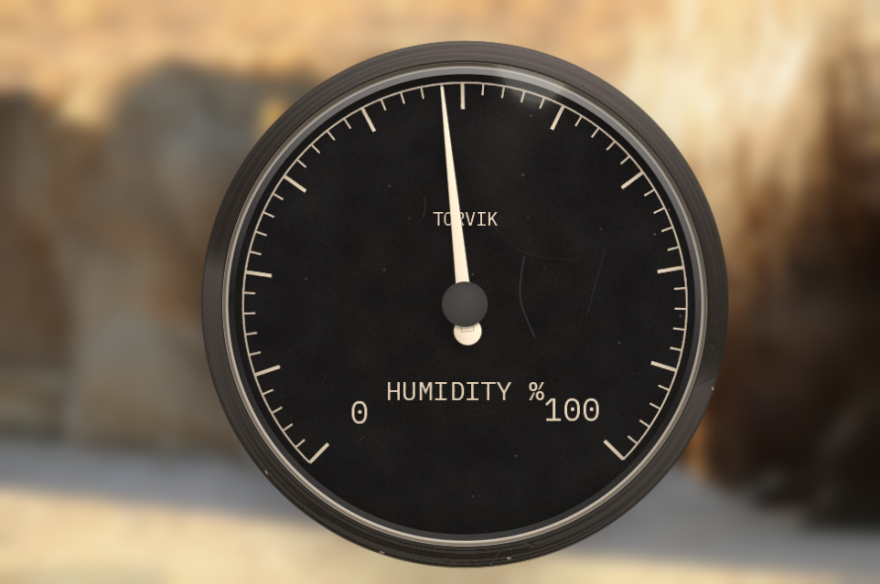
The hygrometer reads 48 %
